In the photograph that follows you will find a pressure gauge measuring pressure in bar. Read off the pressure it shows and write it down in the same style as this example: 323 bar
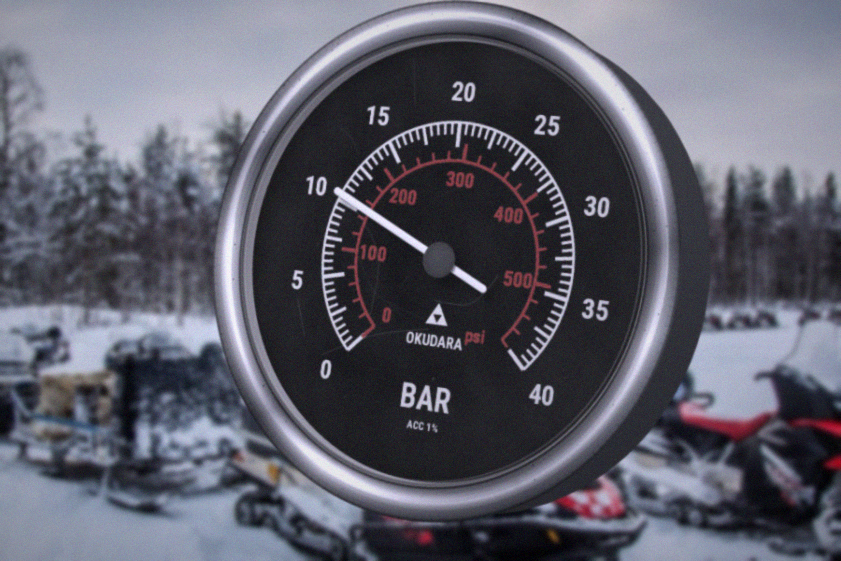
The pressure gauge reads 10.5 bar
